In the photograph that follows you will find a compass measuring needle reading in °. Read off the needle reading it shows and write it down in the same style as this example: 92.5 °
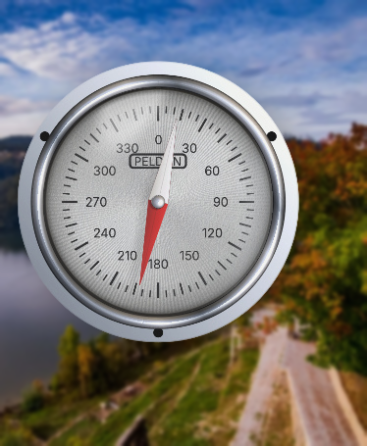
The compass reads 192.5 °
